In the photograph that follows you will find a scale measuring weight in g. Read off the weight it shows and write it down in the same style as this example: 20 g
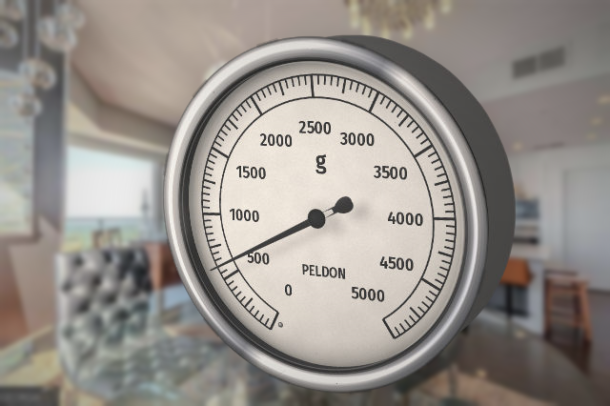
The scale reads 600 g
